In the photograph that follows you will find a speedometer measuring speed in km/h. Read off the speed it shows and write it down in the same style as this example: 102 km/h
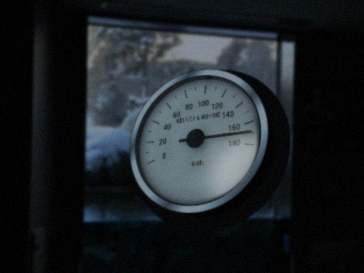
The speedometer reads 170 km/h
